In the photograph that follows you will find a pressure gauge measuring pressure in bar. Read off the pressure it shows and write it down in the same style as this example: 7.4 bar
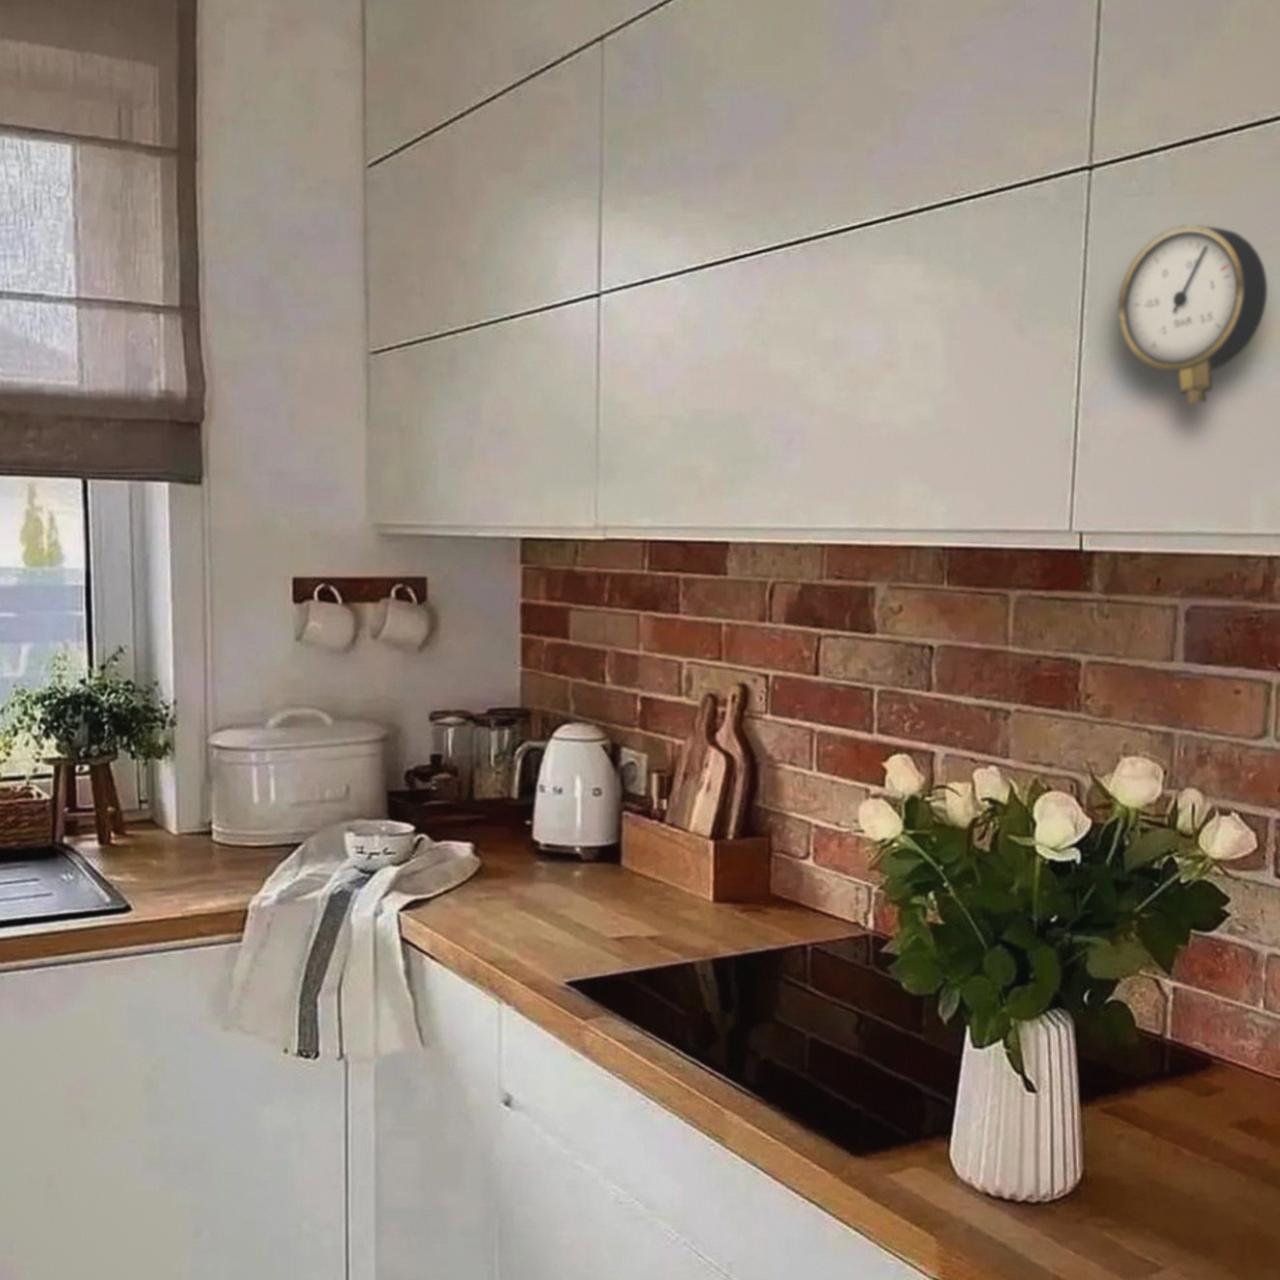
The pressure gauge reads 0.6 bar
